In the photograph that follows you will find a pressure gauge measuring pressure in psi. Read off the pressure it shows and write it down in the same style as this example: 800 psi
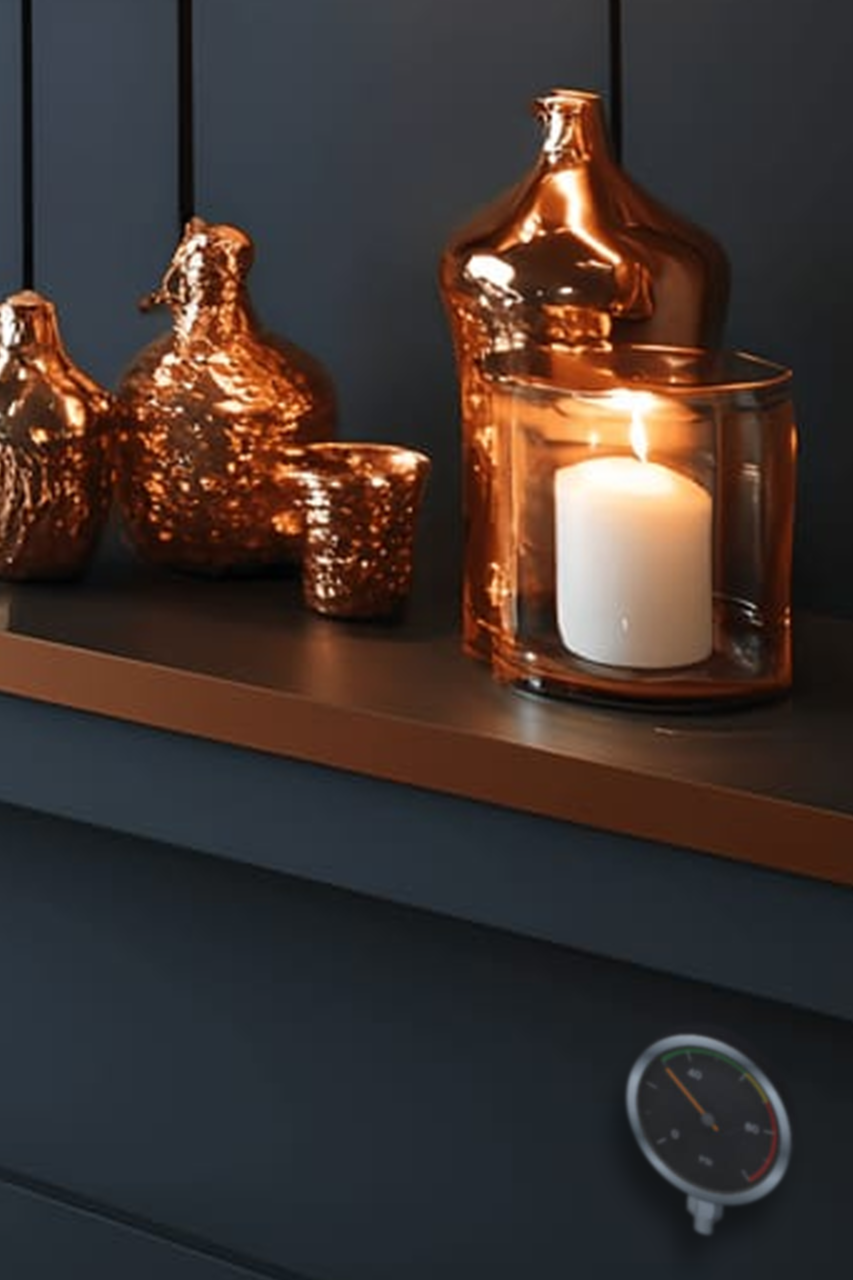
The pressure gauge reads 30 psi
